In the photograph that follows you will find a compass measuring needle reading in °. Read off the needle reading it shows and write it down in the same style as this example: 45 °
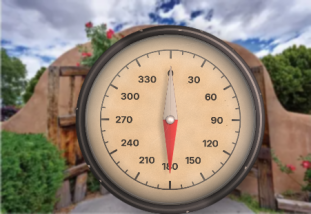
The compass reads 180 °
